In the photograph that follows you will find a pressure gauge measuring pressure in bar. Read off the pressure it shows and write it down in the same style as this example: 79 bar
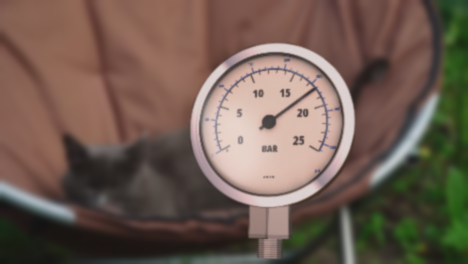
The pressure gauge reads 18 bar
